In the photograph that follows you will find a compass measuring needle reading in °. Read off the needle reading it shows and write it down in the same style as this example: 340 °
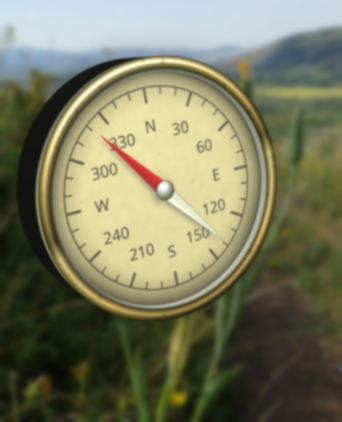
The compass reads 320 °
